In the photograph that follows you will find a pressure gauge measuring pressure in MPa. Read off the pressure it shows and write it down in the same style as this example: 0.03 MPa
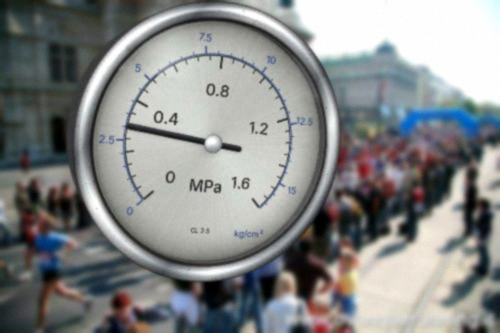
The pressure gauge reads 0.3 MPa
